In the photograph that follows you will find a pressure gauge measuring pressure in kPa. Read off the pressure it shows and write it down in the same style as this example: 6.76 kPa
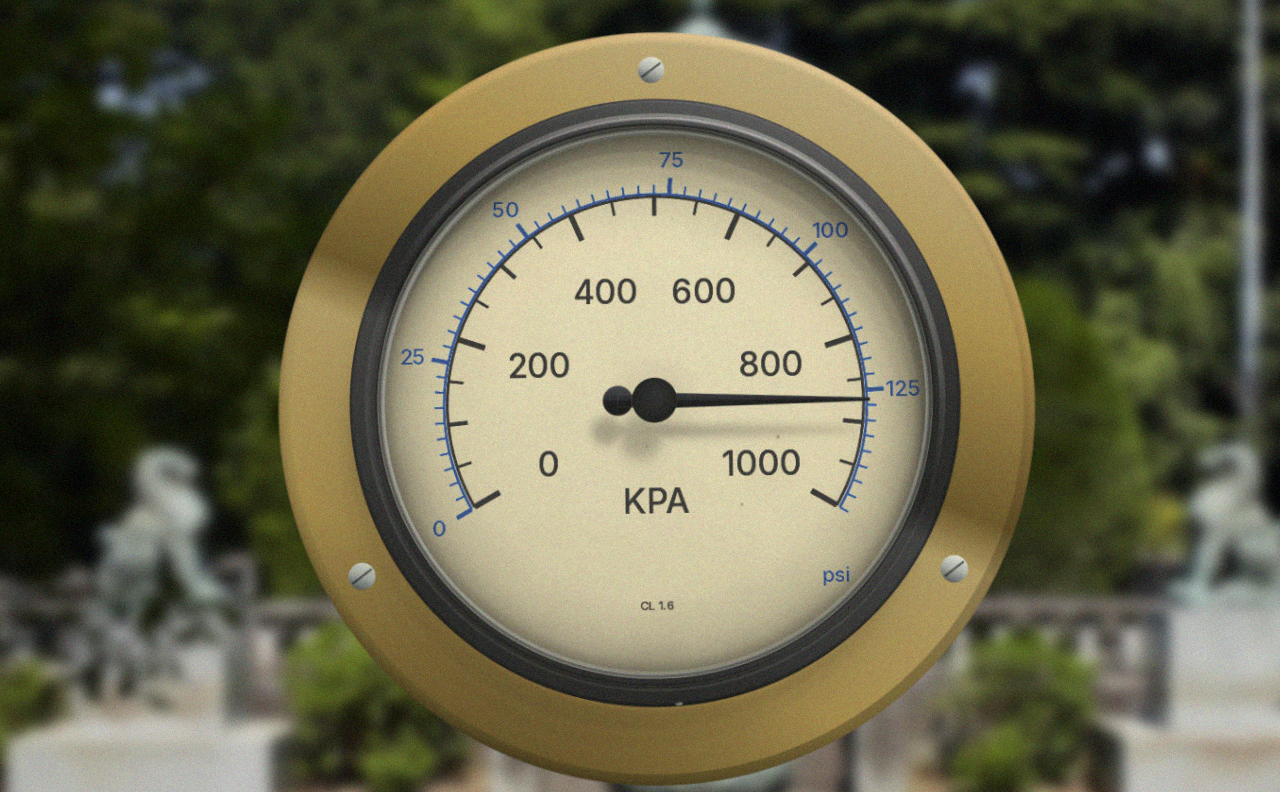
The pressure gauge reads 875 kPa
